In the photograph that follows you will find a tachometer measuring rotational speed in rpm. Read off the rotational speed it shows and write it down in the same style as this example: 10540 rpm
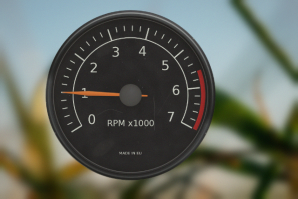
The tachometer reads 1000 rpm
